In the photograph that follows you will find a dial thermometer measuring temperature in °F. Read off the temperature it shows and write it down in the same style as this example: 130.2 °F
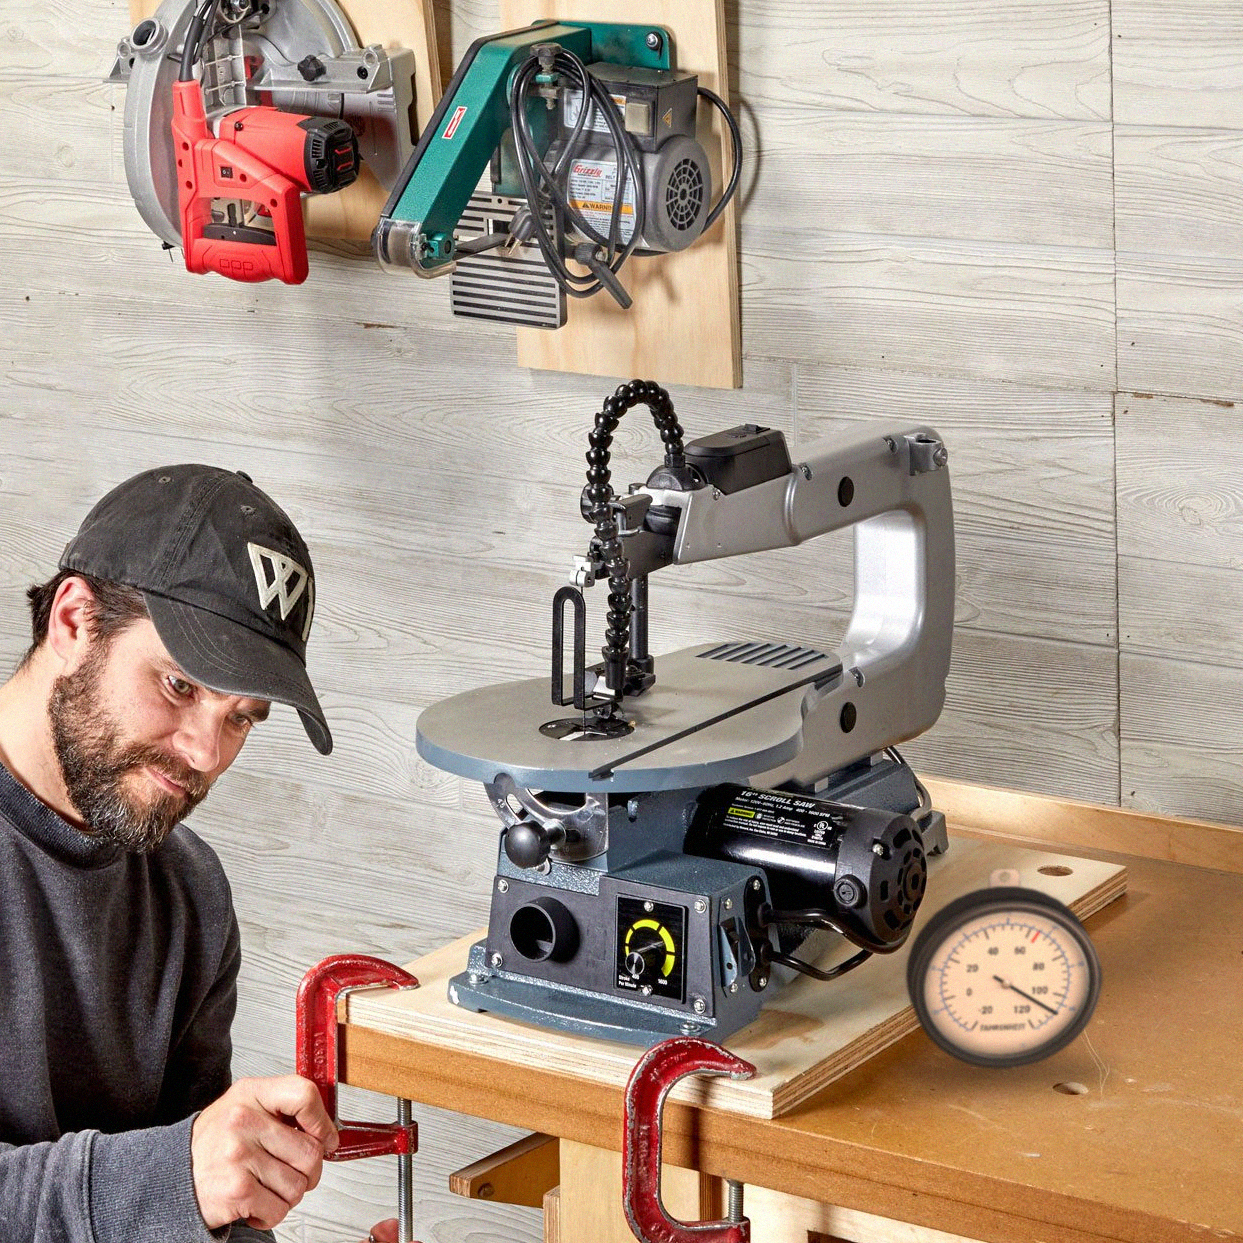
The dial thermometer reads 108 °F
